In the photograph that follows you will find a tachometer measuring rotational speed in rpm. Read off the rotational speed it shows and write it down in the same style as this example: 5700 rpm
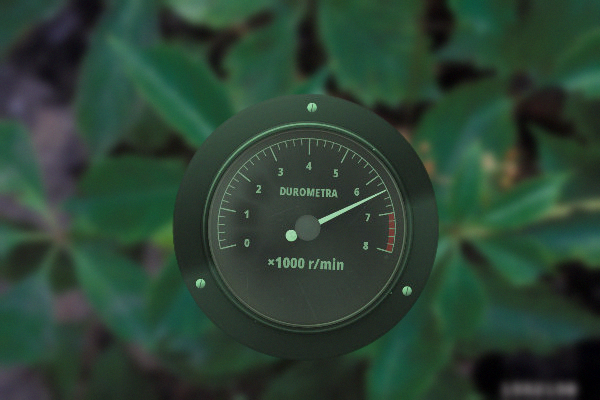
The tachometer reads 6400 rpm
